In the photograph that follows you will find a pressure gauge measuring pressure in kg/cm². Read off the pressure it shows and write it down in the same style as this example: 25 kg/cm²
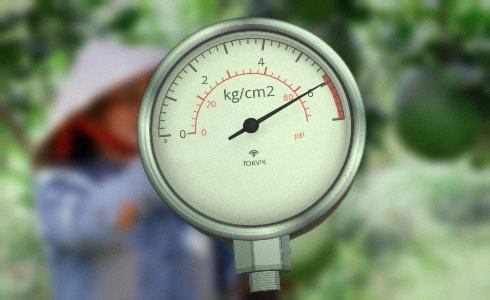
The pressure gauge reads 6 kg/cm²
